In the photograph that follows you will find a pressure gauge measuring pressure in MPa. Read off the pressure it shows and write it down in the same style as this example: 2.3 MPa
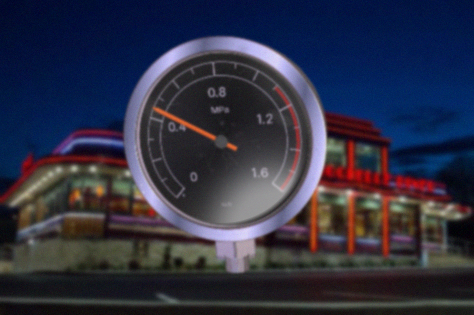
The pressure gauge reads 0.45 MPa
